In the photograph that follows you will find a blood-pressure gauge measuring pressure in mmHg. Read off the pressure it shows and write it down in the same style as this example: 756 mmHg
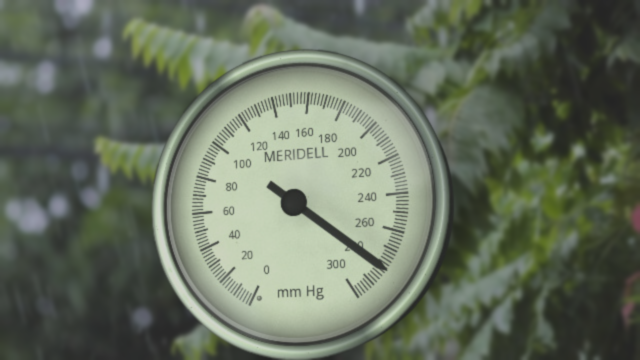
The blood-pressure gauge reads 280 mmHg
